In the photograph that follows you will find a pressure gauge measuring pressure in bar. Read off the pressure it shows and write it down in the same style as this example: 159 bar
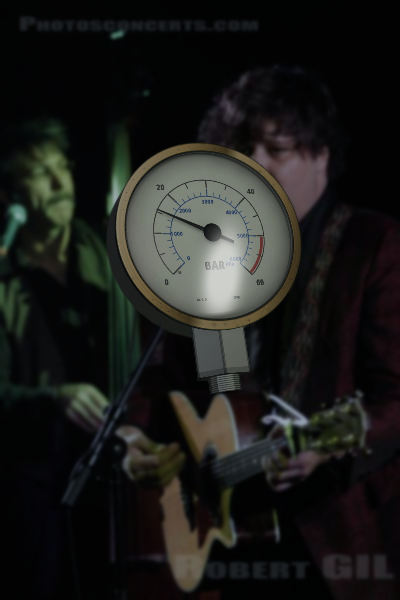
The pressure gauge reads 15 bar
